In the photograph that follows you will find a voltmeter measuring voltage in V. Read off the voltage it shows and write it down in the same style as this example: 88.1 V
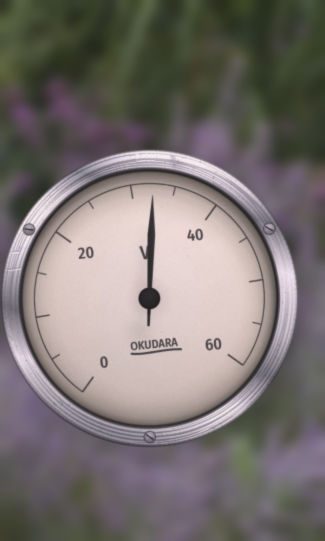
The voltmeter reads 32.5 V
